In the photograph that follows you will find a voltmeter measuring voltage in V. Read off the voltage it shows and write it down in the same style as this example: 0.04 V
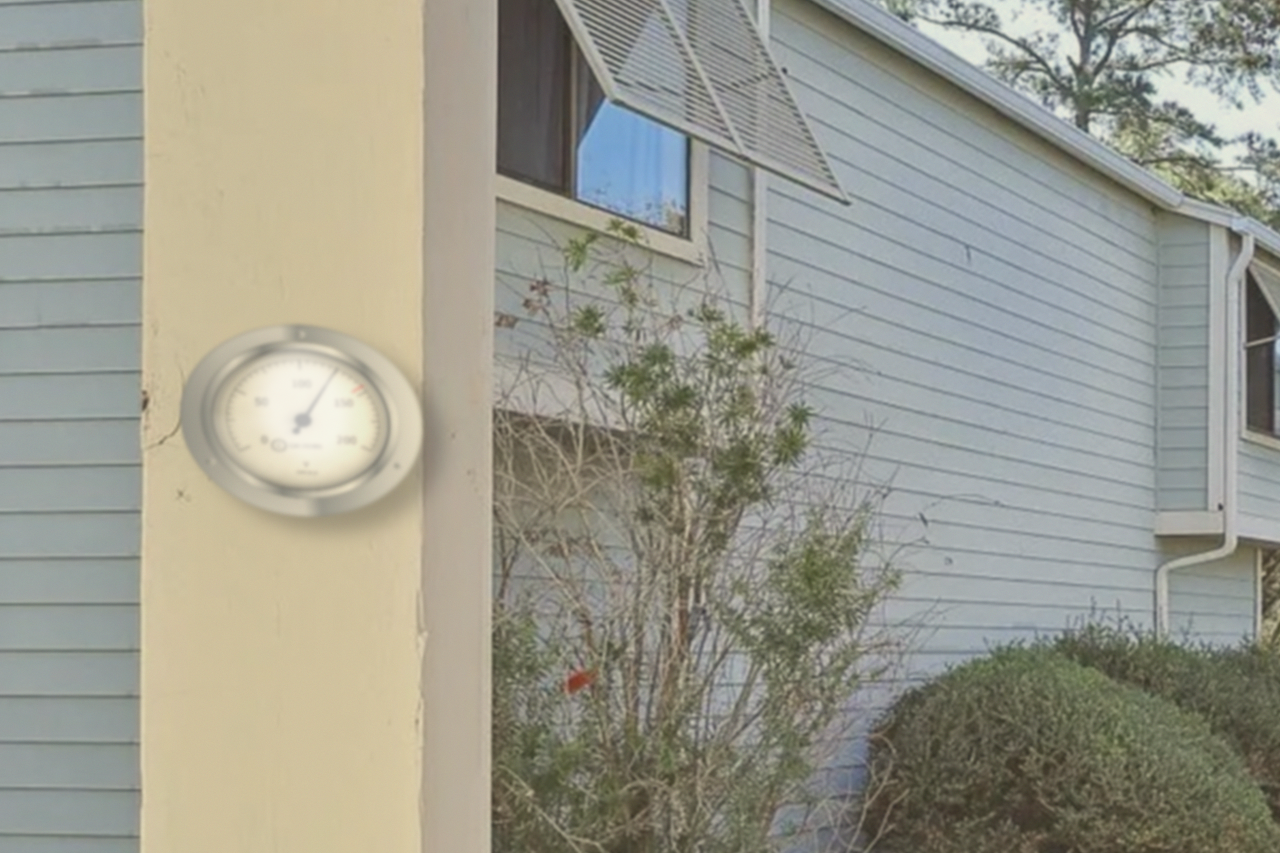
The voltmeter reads 125 V
